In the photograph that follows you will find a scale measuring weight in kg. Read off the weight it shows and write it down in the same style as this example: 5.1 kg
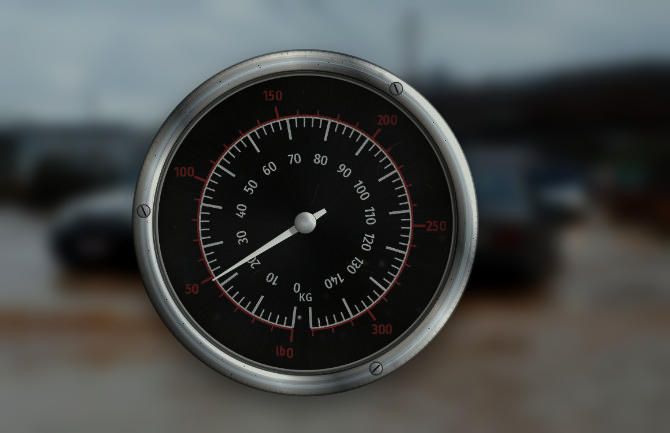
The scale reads 22 kg
